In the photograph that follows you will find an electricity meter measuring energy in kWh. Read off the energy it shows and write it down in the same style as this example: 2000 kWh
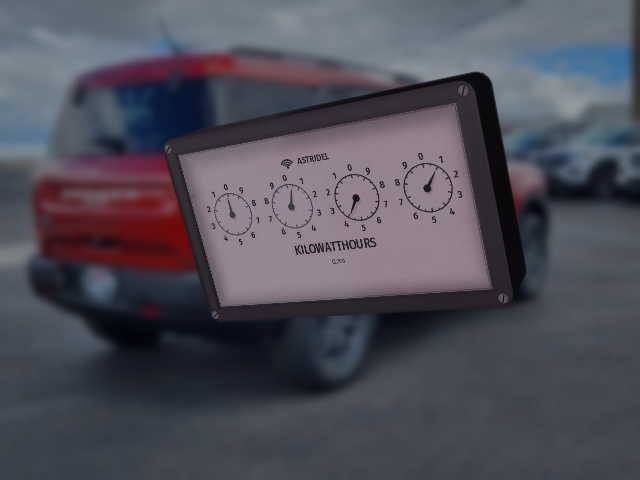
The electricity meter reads 41 kWh
